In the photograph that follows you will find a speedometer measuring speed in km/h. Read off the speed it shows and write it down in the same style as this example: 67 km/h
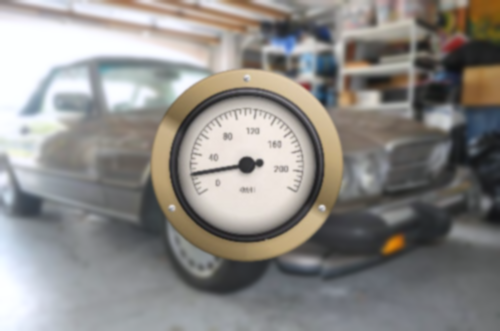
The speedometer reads 20 km/h
